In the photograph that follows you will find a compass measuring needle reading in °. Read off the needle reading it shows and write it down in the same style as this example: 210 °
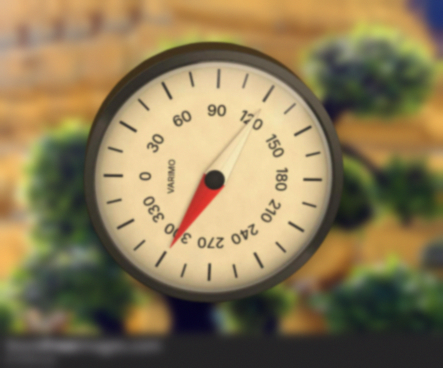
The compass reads 300 °
